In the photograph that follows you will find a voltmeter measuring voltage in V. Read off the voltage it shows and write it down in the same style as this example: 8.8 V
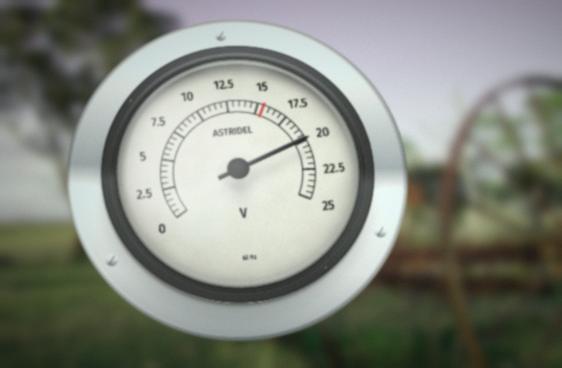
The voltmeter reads 20 V
